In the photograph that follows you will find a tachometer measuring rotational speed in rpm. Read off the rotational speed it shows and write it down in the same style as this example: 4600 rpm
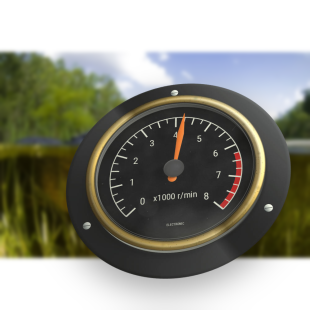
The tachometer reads 4250 rpm
